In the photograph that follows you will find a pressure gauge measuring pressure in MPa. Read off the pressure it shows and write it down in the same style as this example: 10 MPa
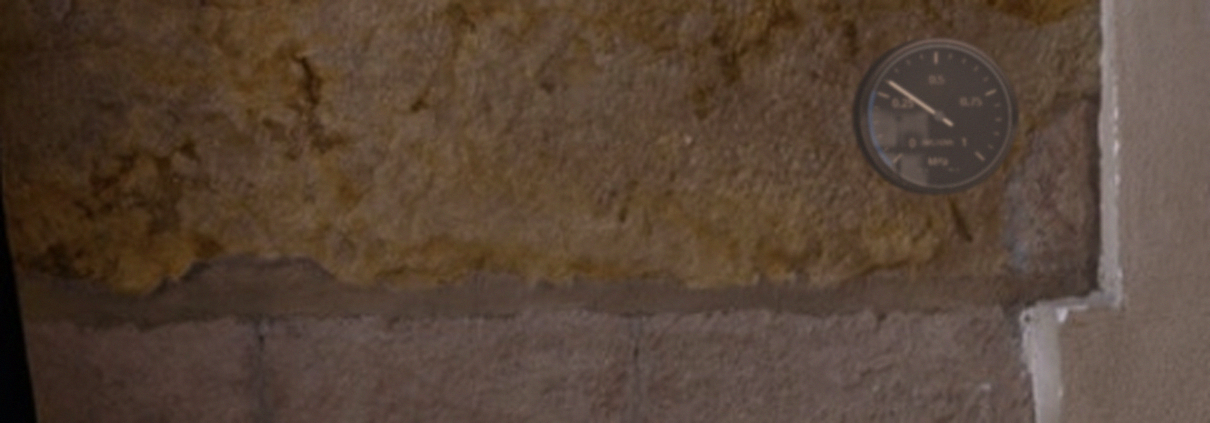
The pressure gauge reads 0.3 MPa
